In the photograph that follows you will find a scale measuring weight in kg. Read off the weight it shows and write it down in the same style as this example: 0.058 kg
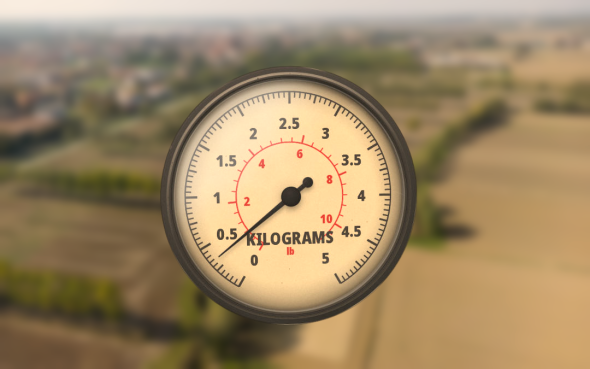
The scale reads 0.35 kg
